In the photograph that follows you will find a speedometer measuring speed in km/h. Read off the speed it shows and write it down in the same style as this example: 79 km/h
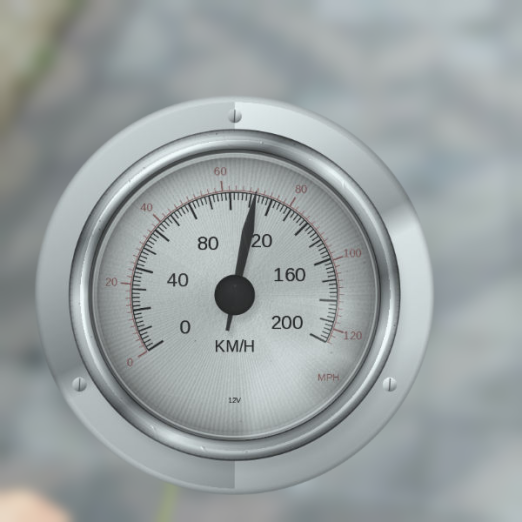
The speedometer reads 112 km/h
